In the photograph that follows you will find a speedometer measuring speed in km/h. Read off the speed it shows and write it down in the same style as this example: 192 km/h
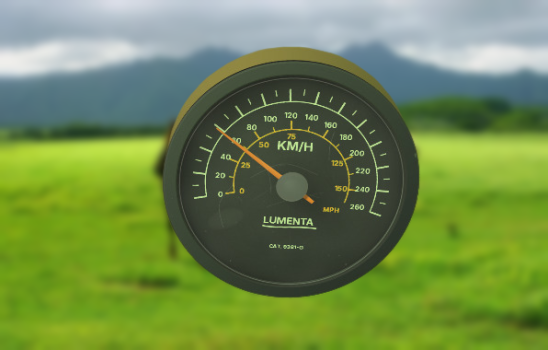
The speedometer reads 60 km/h
